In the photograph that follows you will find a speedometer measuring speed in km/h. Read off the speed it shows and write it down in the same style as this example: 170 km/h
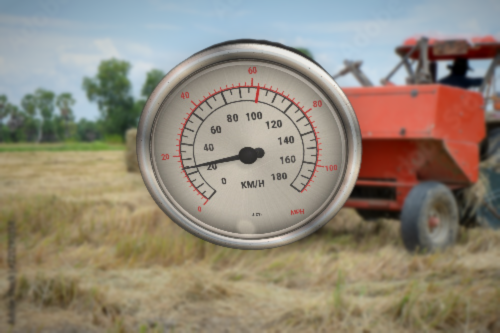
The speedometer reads 25 km/h
